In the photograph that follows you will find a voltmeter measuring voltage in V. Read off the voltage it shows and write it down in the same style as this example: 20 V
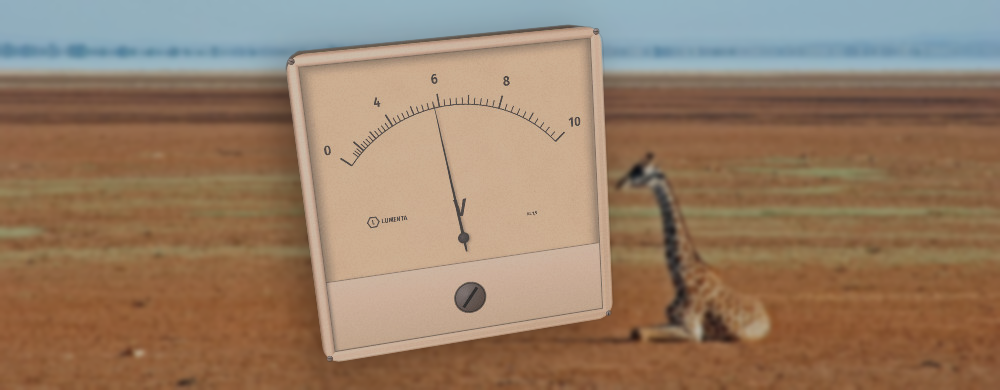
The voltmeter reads 5.8 V
